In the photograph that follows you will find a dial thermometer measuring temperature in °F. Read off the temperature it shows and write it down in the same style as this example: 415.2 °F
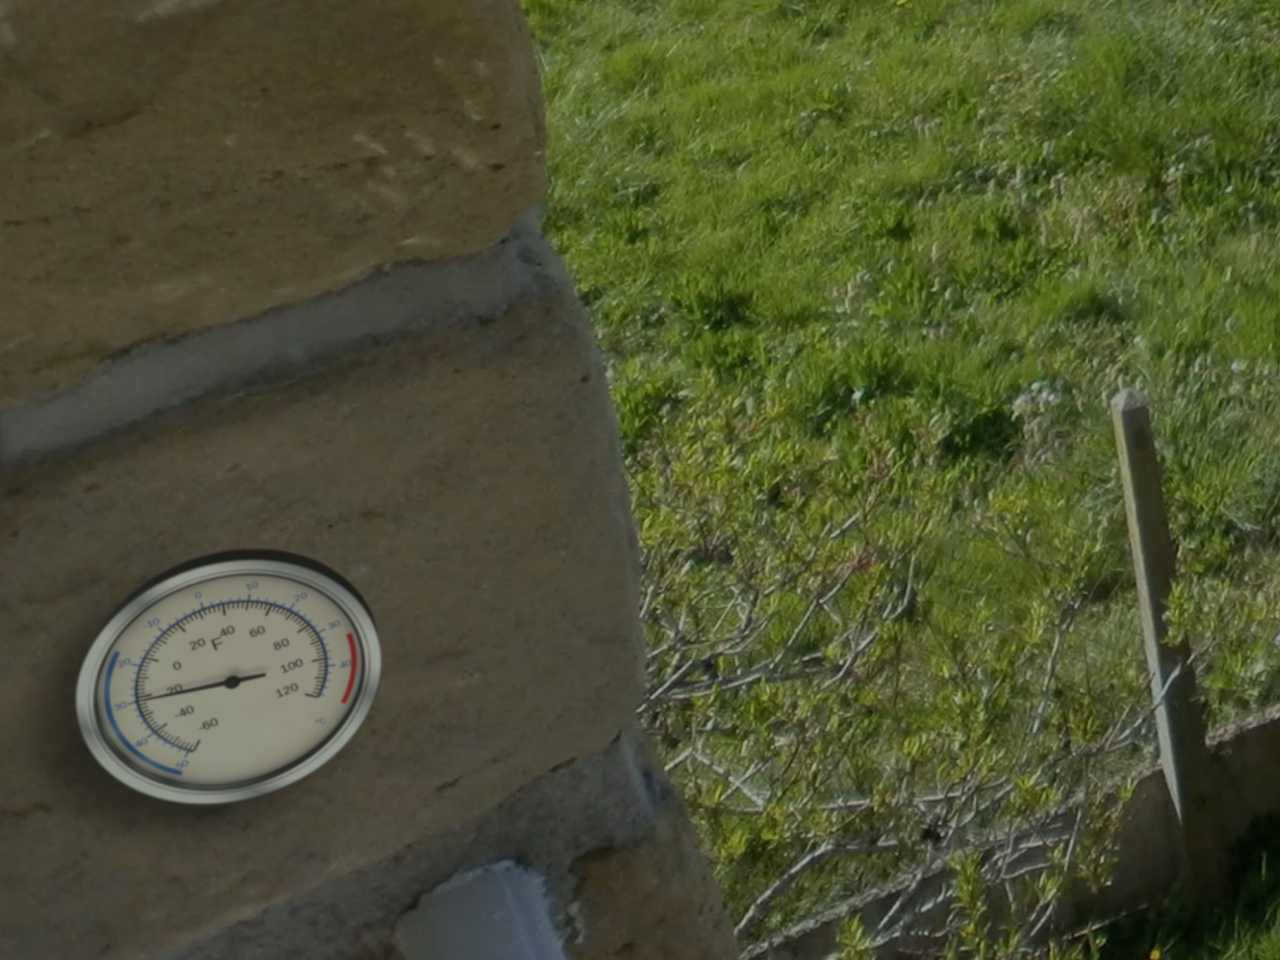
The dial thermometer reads -20 °F
